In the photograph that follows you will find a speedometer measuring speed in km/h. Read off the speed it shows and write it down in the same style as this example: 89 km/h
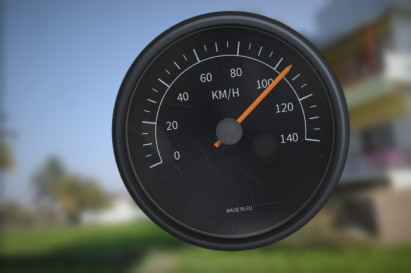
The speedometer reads 105 km/h
